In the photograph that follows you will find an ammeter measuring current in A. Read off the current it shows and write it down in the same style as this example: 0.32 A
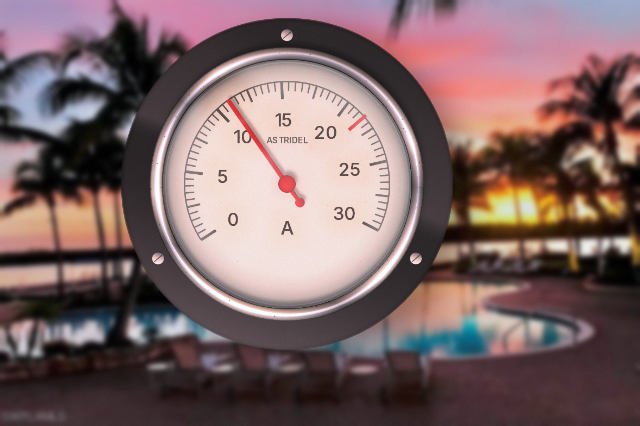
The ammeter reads 11 A
